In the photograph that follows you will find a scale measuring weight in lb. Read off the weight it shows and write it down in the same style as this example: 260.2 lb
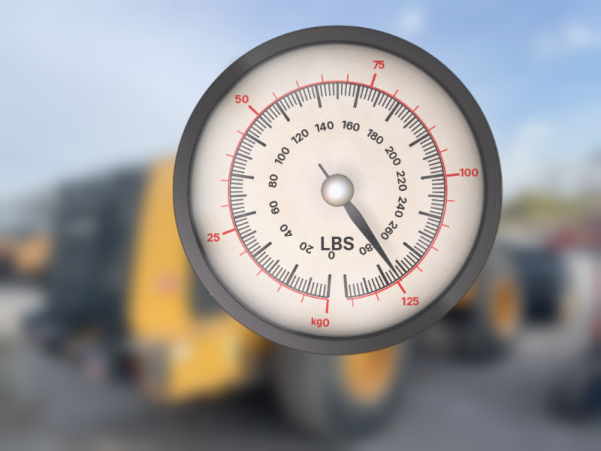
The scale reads 274 lb
